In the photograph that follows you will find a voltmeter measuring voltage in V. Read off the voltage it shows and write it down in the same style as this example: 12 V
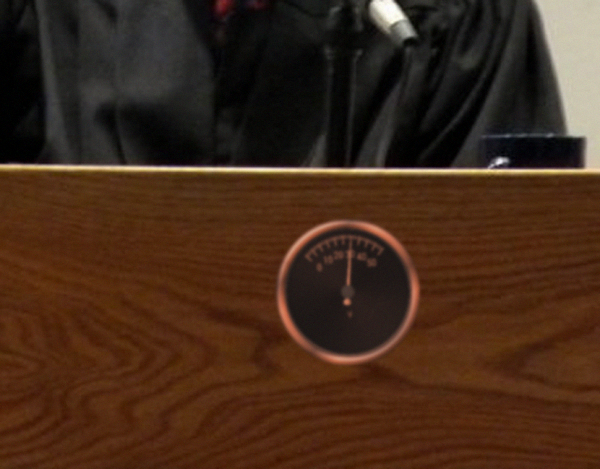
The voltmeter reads 30 V
